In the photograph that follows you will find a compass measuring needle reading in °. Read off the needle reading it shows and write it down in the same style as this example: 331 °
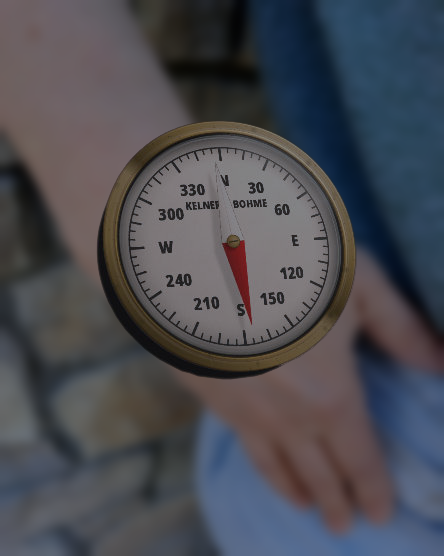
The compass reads 175 °
